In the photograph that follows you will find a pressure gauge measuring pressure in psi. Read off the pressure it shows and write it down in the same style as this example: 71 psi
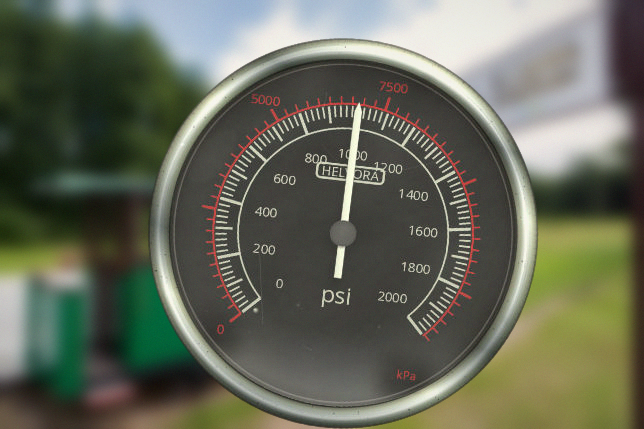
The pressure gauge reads 1000 psi
